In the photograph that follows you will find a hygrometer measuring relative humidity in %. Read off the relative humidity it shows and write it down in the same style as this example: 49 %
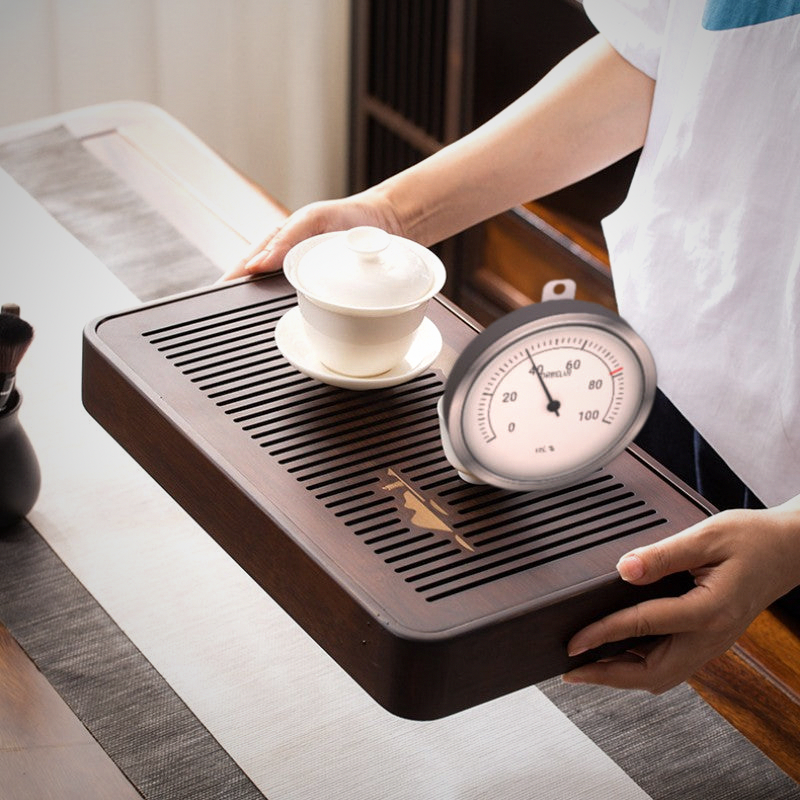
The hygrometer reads 40 %
